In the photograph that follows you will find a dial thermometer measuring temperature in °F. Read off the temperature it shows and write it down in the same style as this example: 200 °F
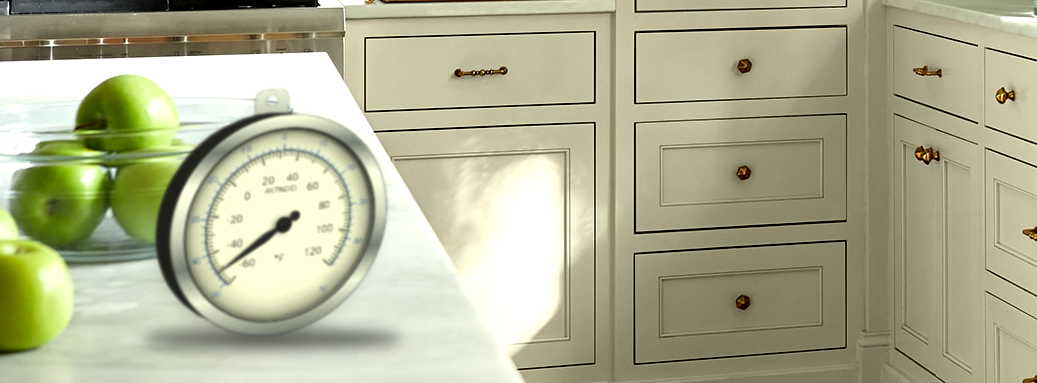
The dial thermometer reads -50 °F
